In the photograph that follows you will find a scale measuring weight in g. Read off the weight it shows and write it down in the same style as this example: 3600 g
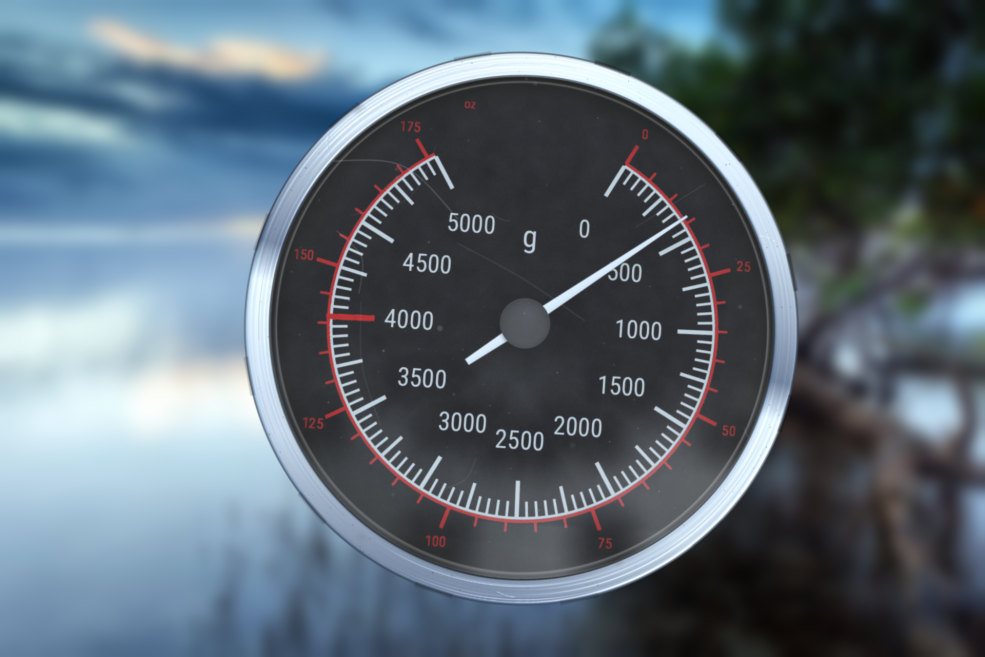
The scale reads 400 g
